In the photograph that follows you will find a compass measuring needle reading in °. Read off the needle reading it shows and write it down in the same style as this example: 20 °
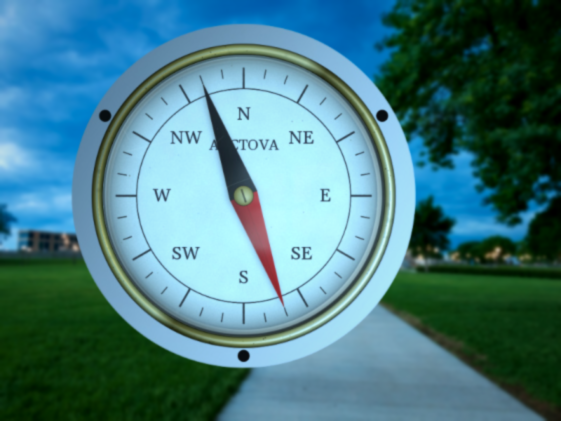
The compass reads 160 °
